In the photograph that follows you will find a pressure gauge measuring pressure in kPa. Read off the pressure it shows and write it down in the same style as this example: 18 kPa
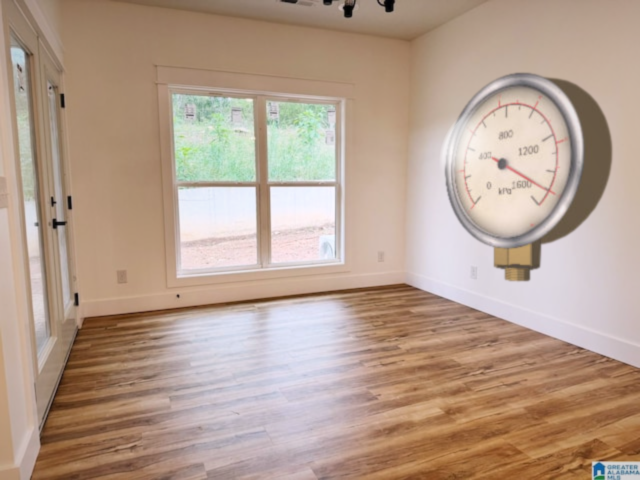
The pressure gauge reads 1500 kPa
